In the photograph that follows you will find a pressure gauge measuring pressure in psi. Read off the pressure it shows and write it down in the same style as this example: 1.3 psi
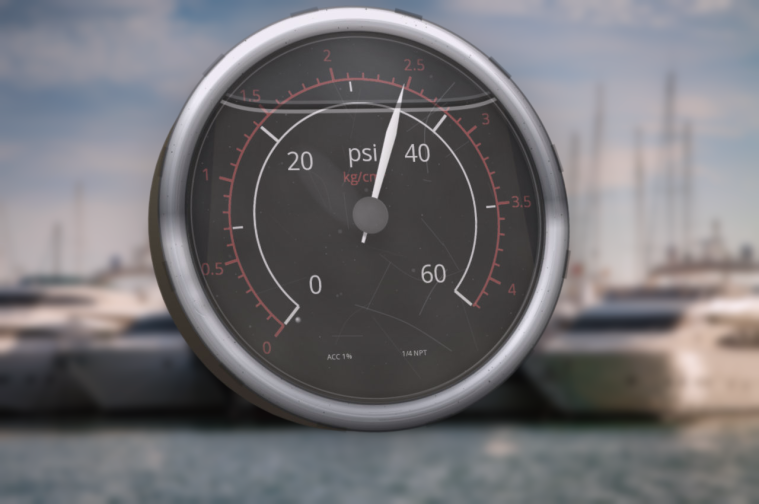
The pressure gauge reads 35 psi
